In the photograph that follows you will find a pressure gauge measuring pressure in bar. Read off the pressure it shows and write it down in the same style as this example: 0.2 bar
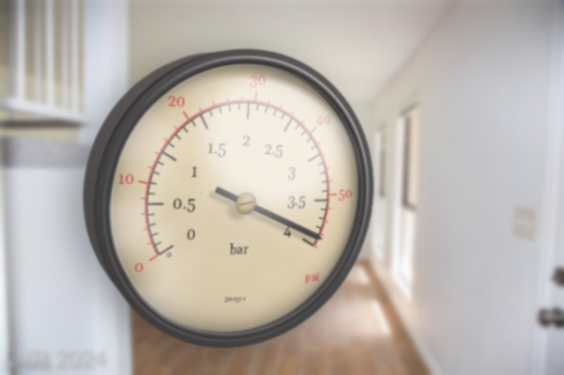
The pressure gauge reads 3.9 bar
